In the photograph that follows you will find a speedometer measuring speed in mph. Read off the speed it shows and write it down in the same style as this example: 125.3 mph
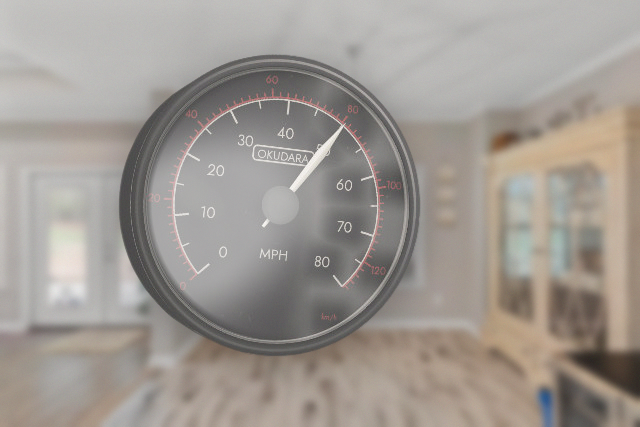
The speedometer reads 50 mph
